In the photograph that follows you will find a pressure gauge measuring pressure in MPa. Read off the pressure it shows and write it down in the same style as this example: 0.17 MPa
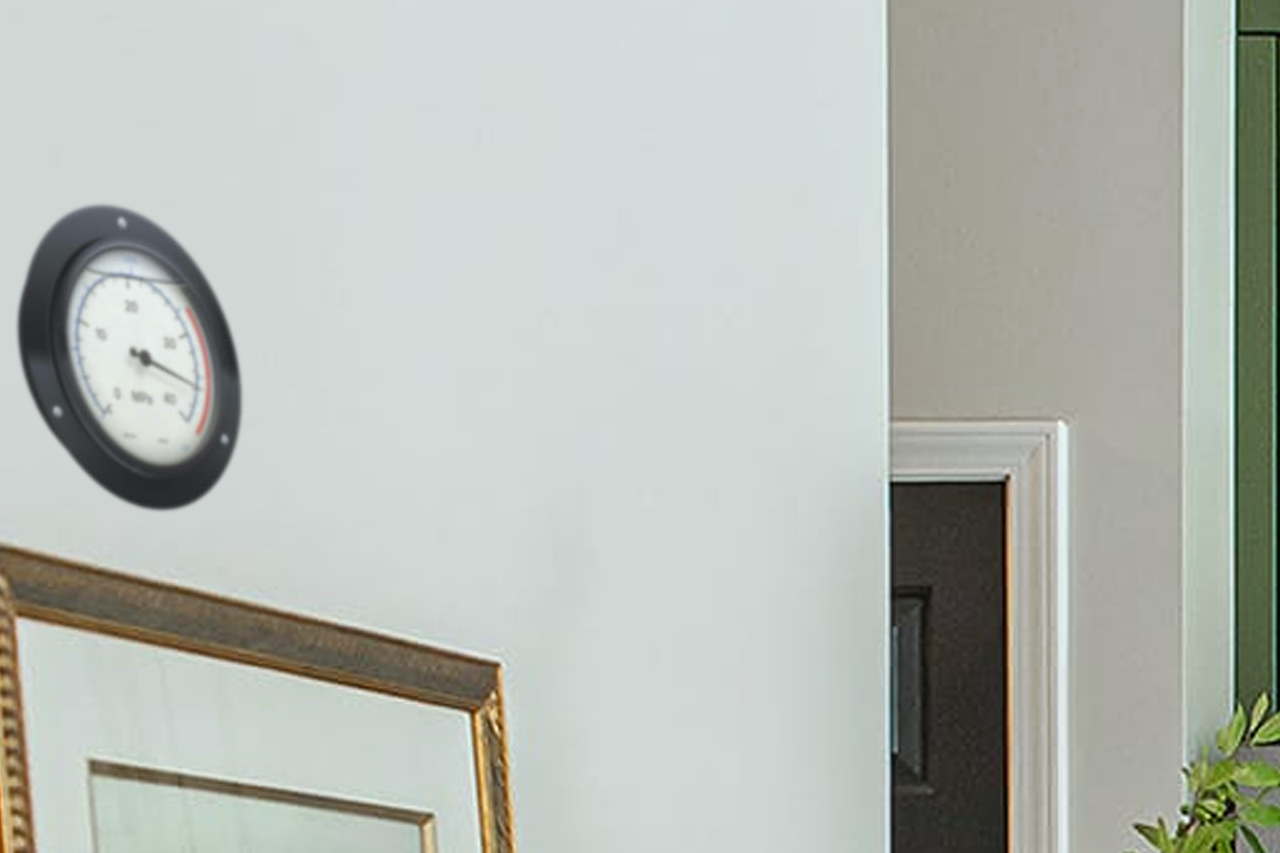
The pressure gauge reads 36 MPa
